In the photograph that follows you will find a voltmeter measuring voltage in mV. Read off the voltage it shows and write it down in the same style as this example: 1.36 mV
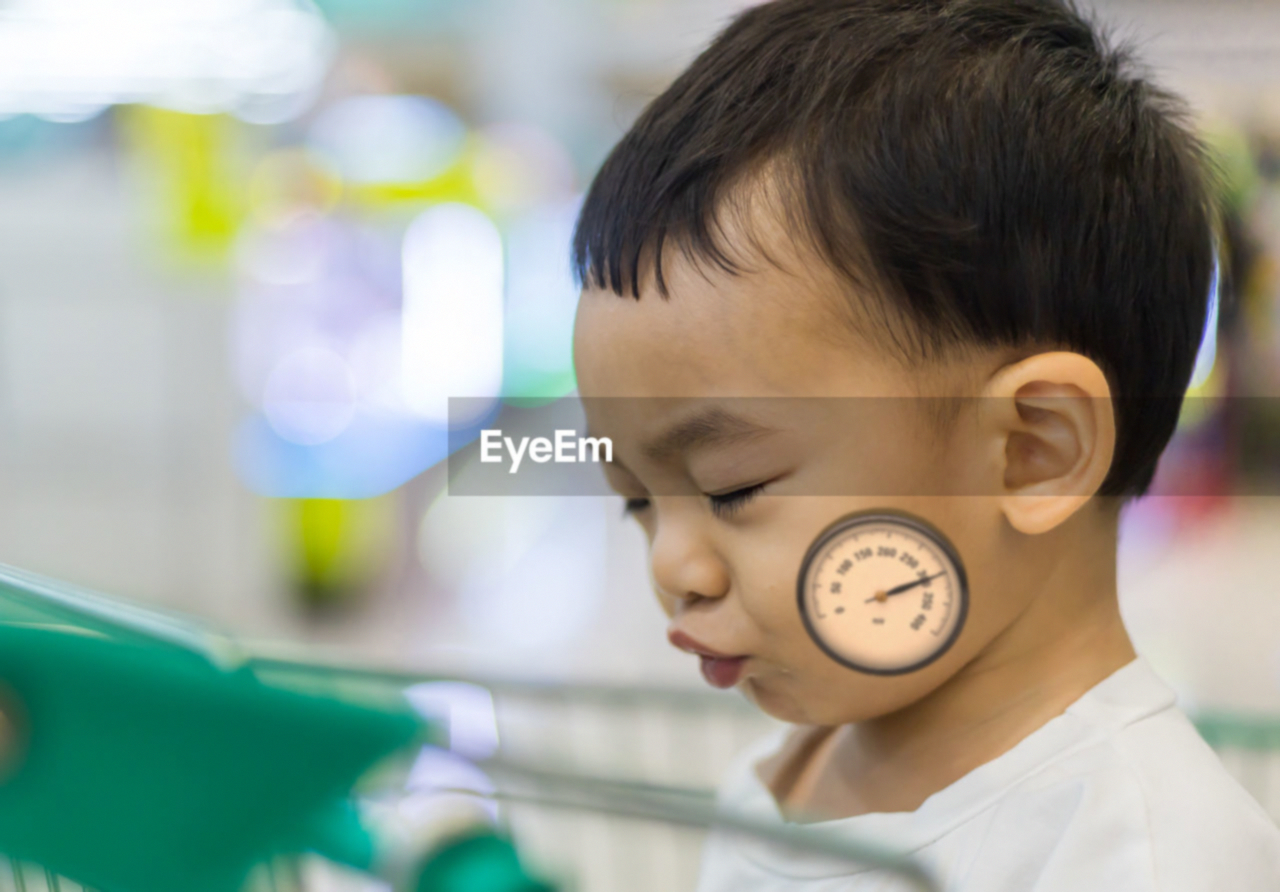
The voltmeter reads 300 mV
